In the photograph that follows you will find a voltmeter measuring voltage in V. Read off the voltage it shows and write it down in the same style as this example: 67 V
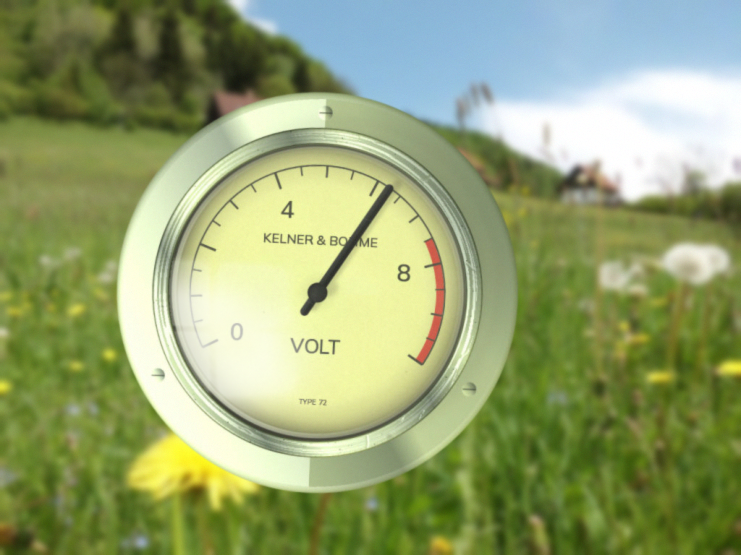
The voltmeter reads 6.25 V
